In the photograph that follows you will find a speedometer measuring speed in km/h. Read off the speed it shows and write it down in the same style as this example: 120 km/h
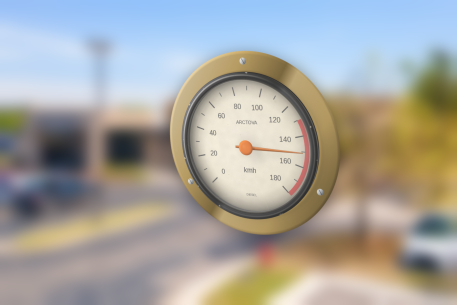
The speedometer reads 150 km/h
